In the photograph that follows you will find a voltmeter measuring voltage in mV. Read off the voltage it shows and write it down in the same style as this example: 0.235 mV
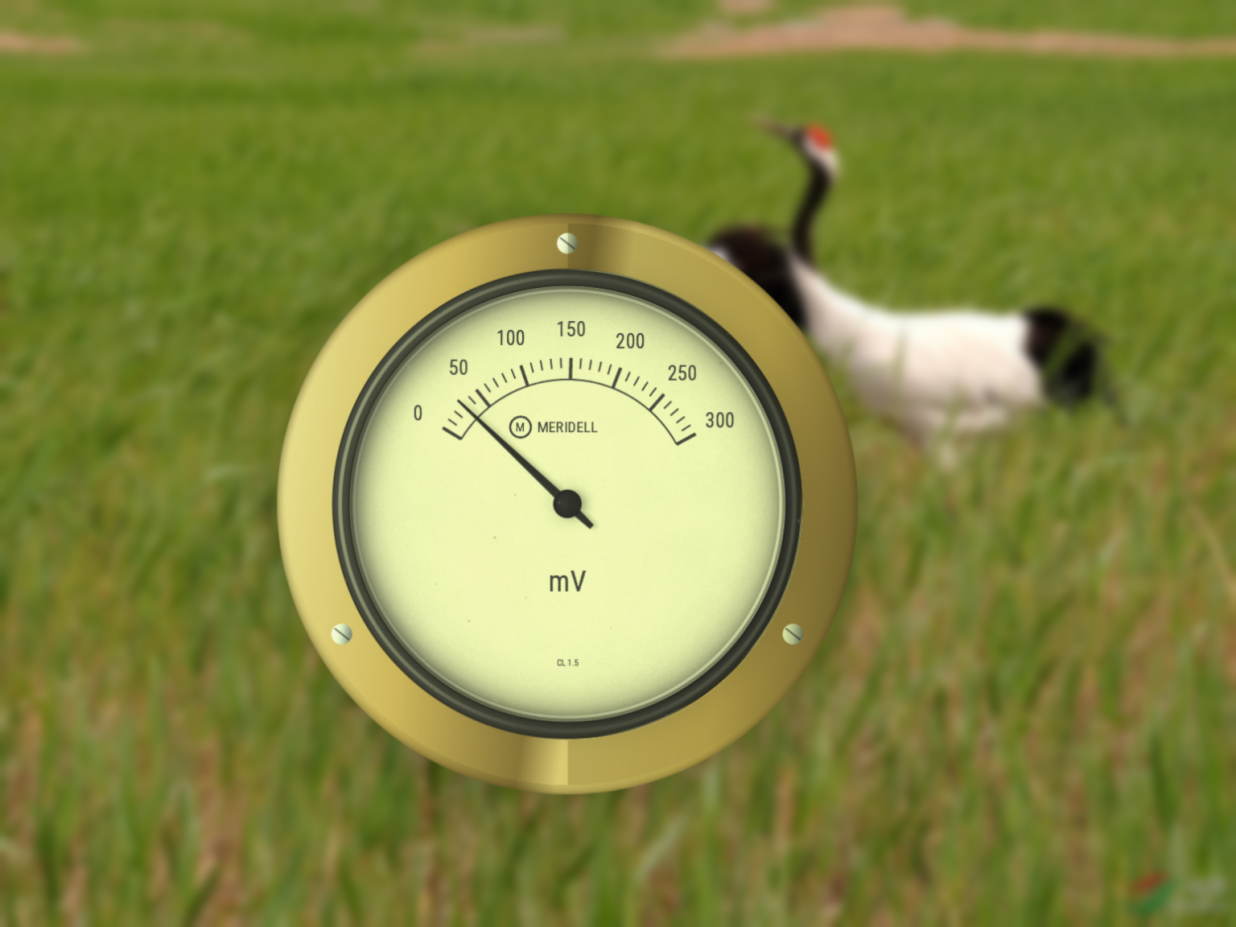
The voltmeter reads 30 mV
